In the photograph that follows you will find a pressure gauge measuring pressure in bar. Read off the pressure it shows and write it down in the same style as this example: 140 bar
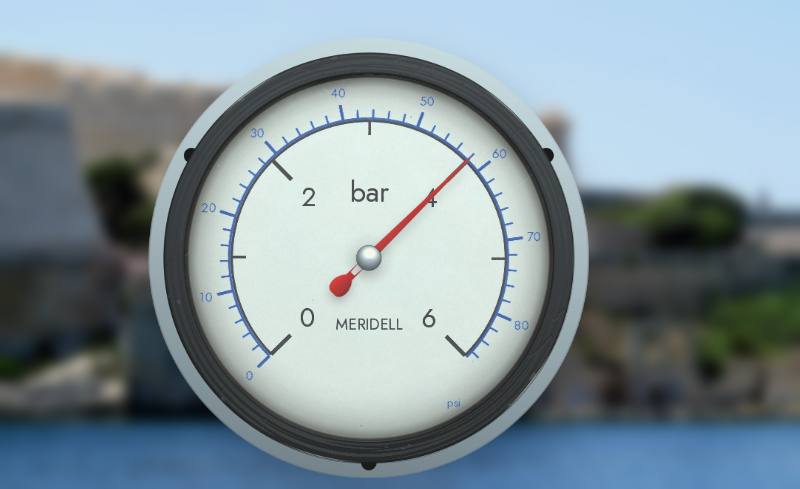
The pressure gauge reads 4 bar
